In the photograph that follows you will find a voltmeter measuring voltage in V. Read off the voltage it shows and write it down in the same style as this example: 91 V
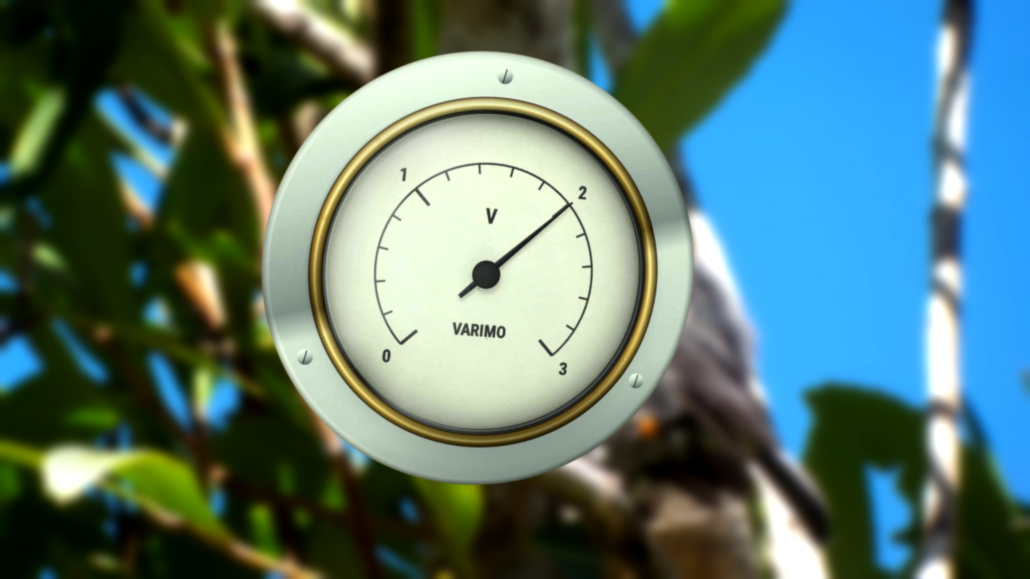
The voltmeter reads 2 V
